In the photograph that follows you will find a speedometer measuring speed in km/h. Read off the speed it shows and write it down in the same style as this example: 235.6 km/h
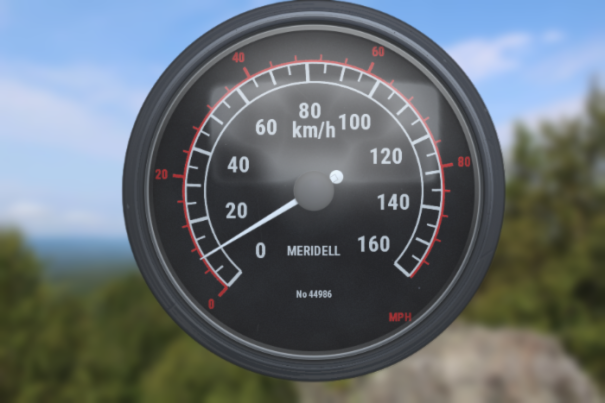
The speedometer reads 10 km/h
